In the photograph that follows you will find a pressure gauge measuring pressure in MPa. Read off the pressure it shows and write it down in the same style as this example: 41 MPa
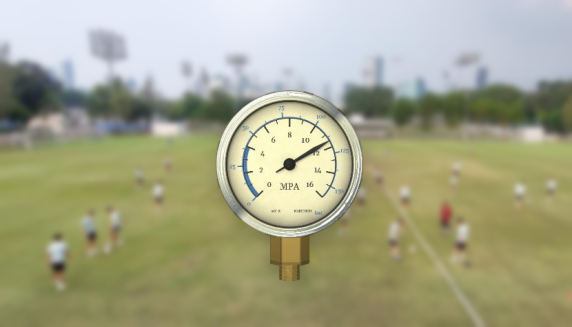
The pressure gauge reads 11.5 MPa
